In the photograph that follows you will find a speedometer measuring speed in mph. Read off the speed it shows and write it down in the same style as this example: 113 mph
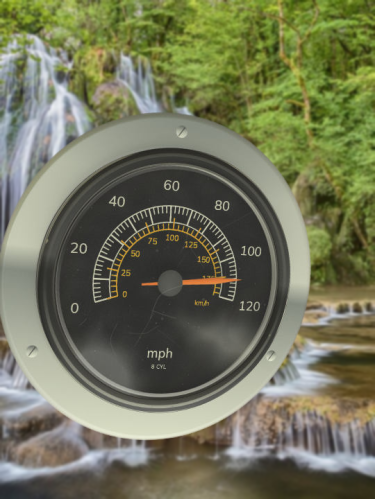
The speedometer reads 110 mph
